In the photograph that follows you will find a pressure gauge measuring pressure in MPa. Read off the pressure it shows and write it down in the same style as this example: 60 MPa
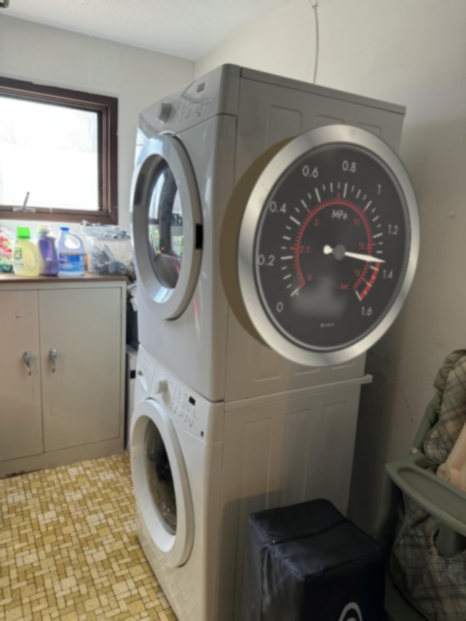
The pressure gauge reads 1.35 MPa
